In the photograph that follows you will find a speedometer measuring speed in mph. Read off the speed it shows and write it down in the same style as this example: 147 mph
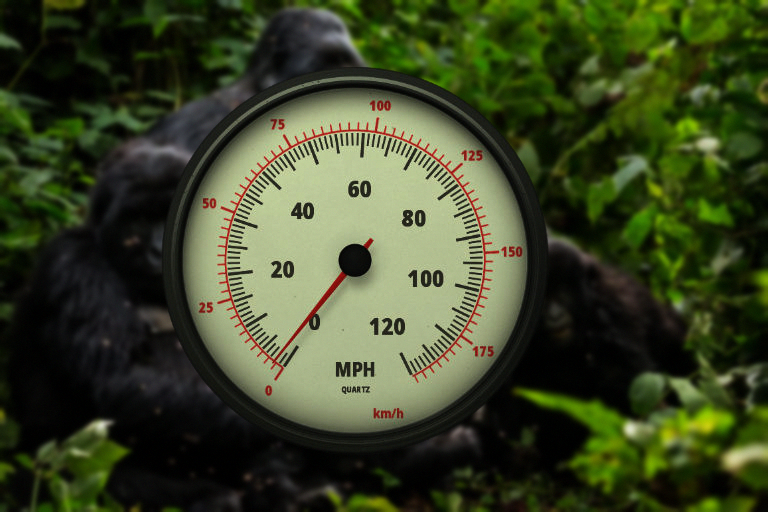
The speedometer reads 2 mph
